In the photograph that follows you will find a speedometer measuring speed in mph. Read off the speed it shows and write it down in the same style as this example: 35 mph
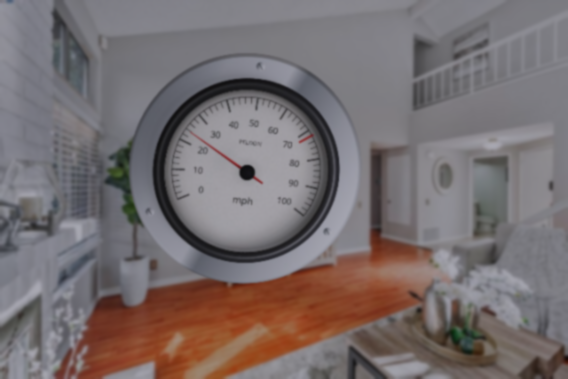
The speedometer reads 24 mph
